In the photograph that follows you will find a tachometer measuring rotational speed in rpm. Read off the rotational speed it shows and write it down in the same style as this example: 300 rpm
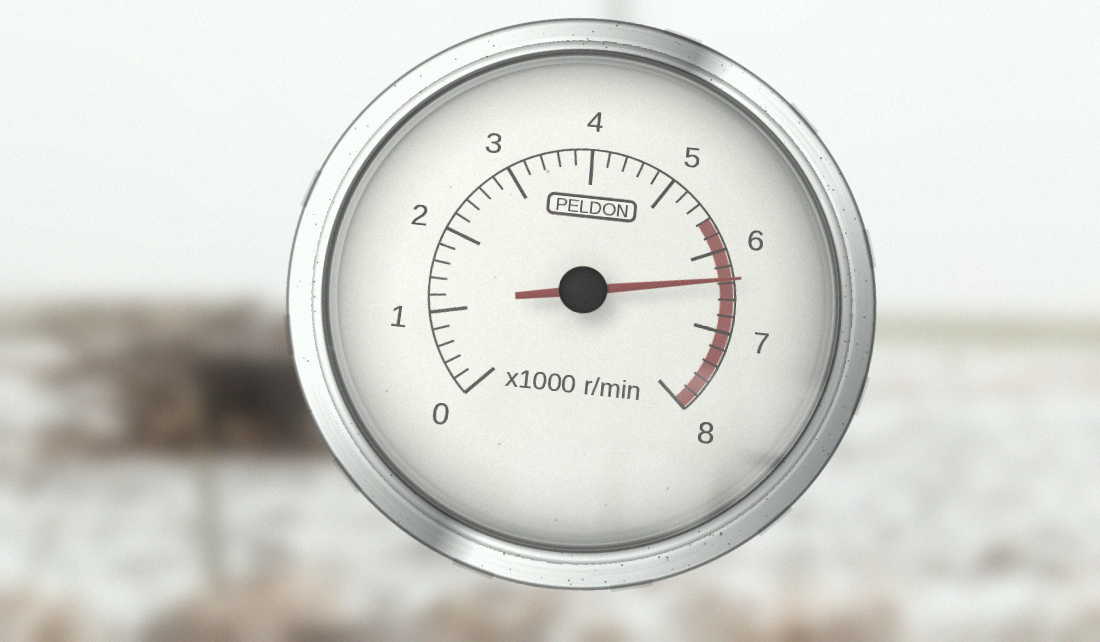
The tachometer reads 6400 rpm
